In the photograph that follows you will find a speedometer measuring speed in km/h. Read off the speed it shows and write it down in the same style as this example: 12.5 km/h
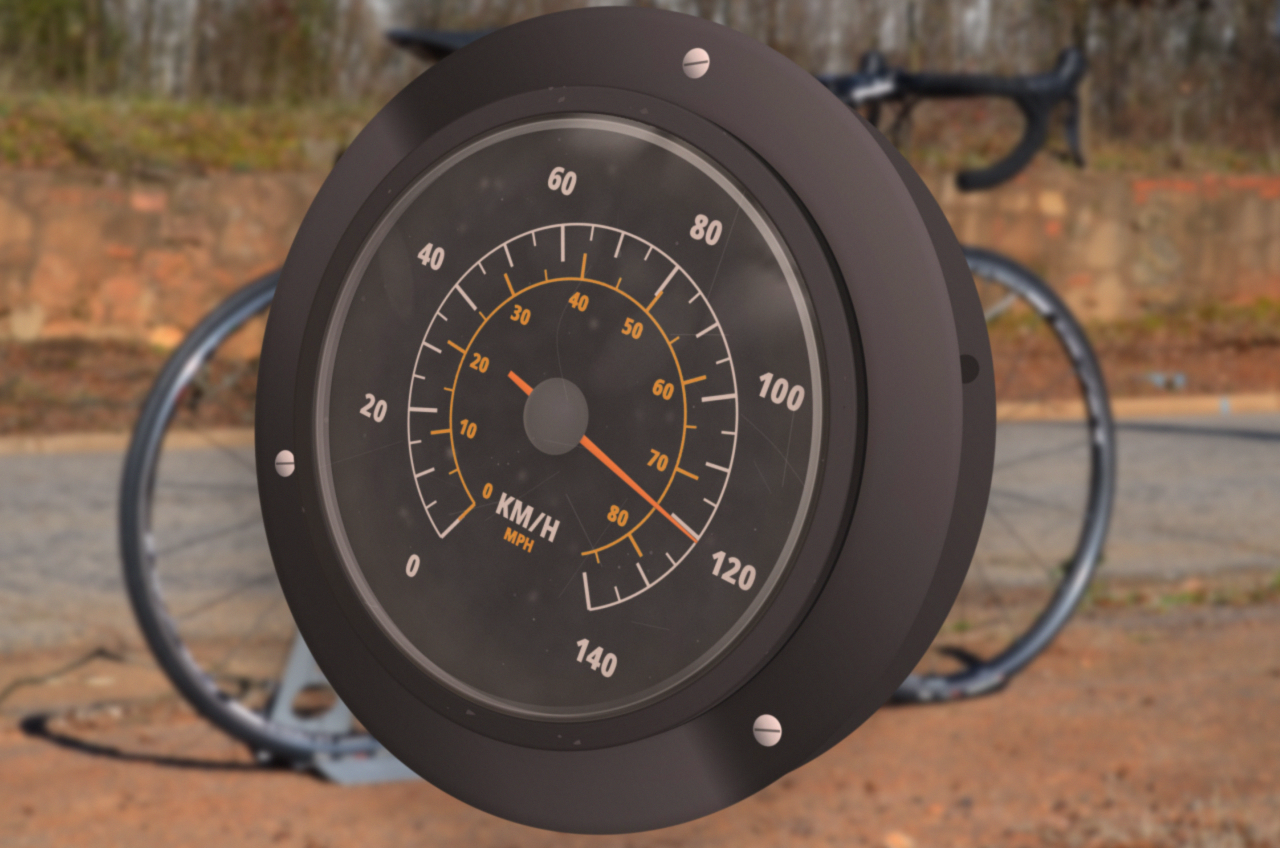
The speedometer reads 120 km/h
